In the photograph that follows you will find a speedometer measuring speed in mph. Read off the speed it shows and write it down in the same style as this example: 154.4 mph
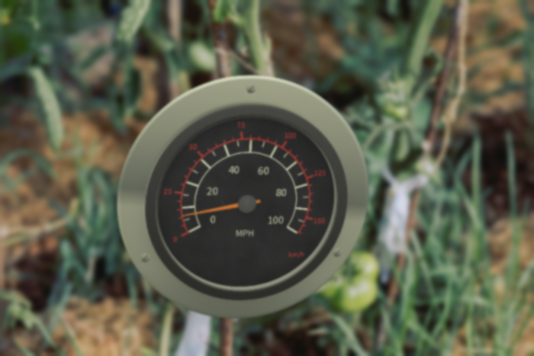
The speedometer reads 7.5 mph
